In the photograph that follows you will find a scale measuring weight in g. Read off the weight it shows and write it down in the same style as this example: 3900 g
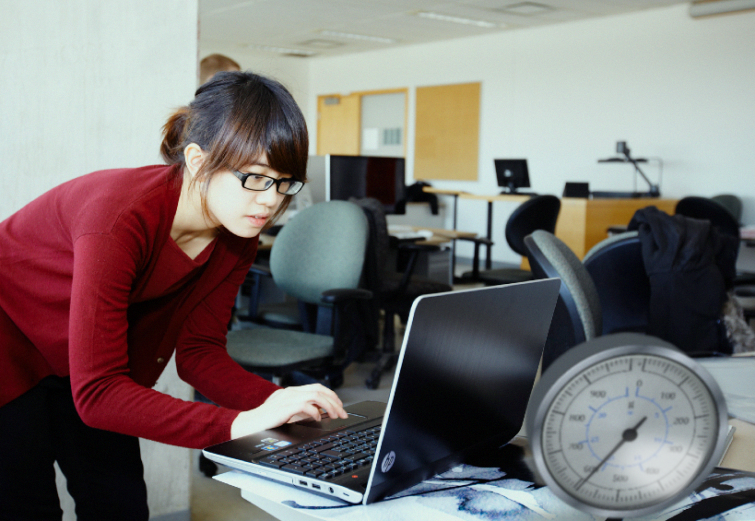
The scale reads 600 g
